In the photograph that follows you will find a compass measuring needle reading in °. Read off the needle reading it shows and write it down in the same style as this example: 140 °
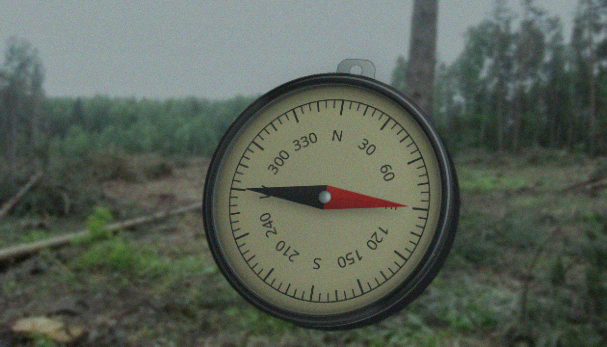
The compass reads 90 °
